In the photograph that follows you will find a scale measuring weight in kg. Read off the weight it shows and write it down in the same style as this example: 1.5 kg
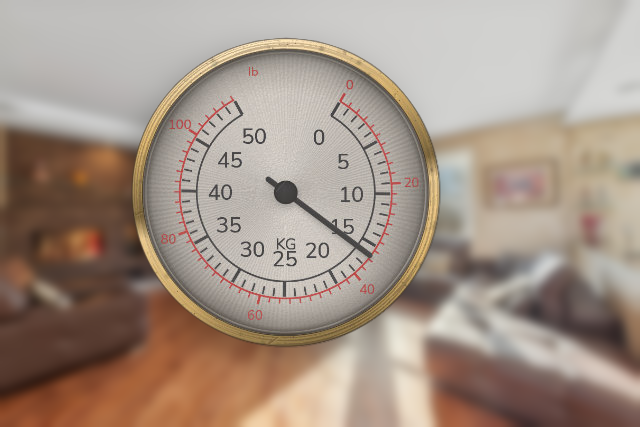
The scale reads 16 kg
